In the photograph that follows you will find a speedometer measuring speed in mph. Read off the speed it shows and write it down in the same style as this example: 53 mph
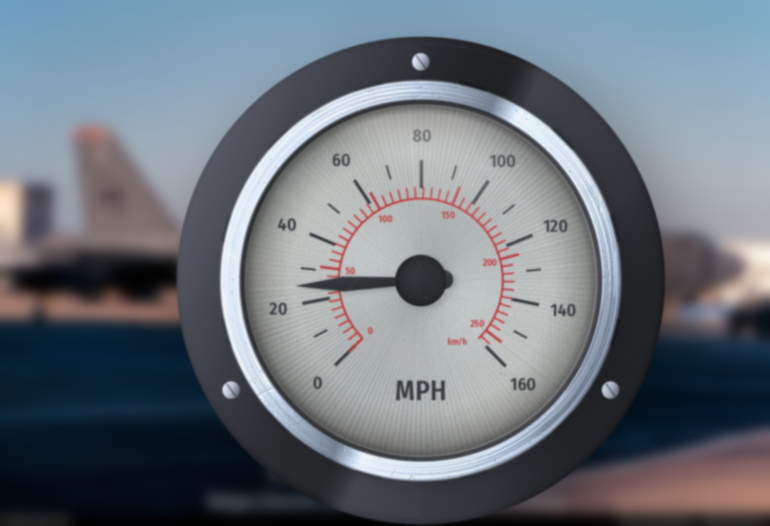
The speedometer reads 25 mph
